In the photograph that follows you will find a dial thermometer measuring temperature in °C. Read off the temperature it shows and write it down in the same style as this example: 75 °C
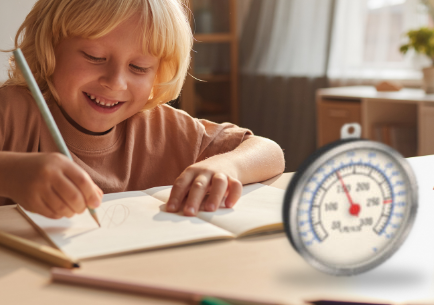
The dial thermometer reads 150 °C
